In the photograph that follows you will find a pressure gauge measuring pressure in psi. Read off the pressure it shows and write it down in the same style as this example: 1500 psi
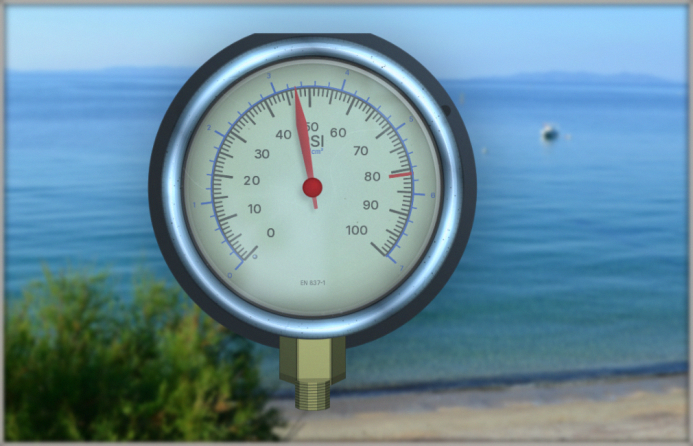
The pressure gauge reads 47 psi
